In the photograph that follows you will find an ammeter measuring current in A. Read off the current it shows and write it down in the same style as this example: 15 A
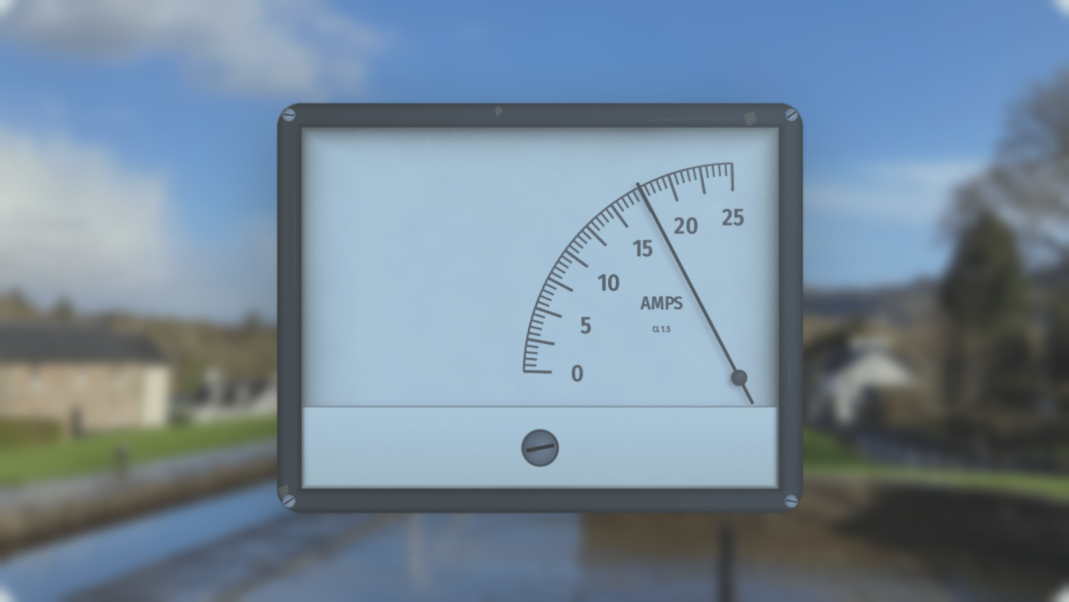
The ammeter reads 17.5 A
